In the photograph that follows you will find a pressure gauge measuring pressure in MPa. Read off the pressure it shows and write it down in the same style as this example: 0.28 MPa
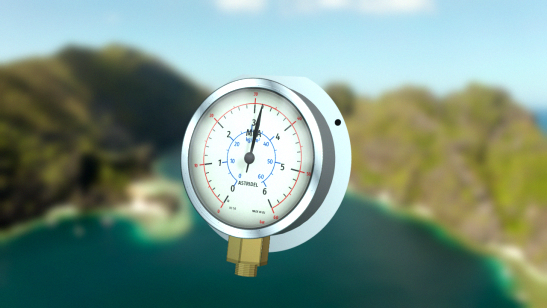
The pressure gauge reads 3.2 MPa
